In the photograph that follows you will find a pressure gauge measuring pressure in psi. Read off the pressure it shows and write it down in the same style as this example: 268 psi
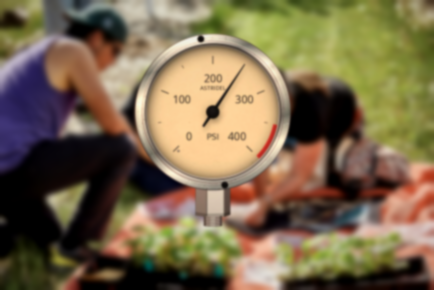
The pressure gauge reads 250 psi
